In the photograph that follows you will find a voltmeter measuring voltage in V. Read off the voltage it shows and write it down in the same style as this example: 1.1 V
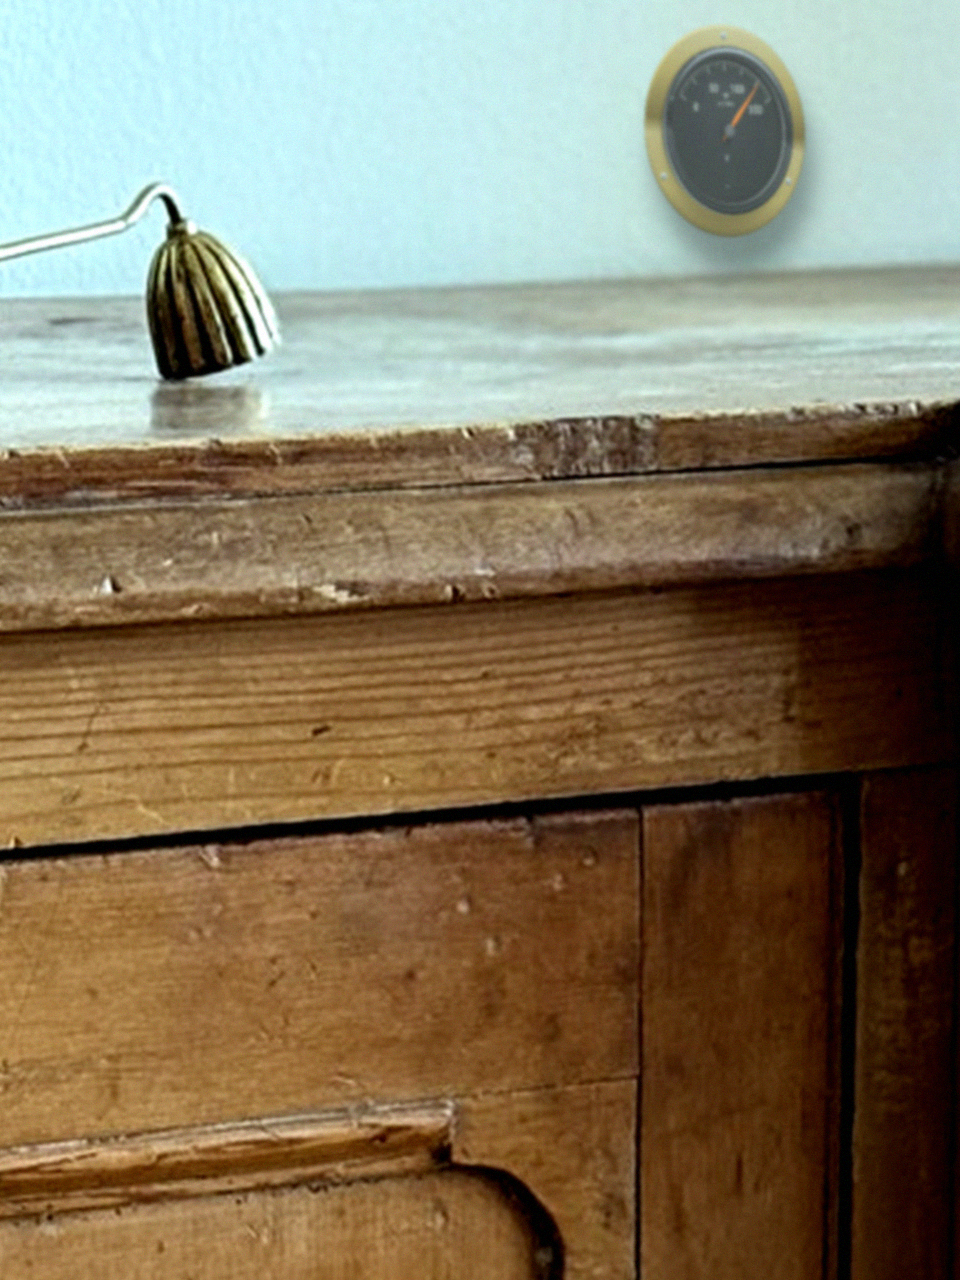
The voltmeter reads 125 V
